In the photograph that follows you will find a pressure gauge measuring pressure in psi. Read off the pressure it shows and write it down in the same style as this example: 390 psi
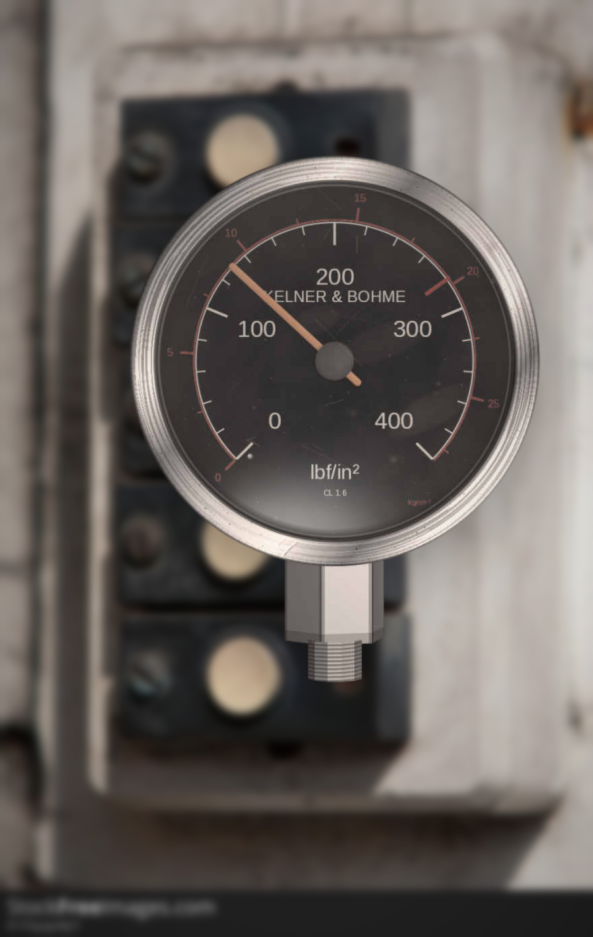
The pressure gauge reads 130 psi
